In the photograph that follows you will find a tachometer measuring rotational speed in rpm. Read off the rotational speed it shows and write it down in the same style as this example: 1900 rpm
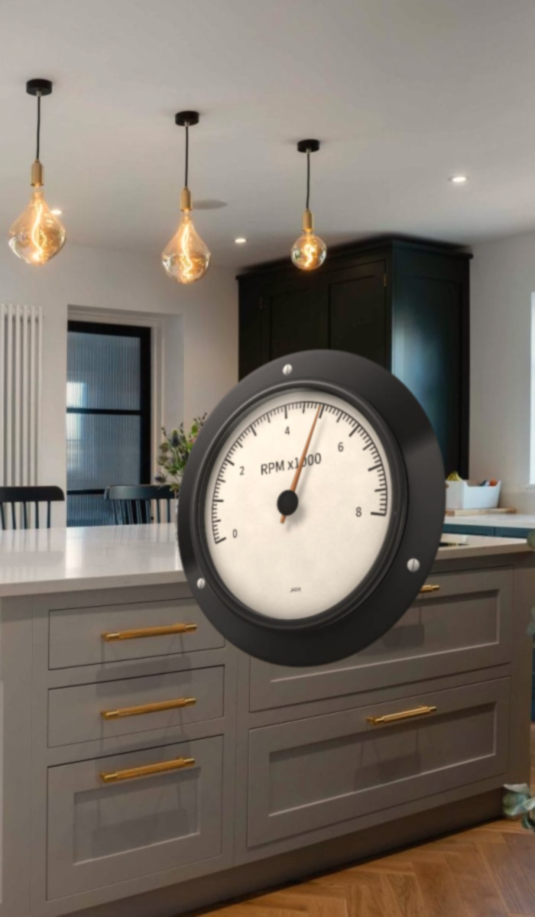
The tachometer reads 5000 rpm
